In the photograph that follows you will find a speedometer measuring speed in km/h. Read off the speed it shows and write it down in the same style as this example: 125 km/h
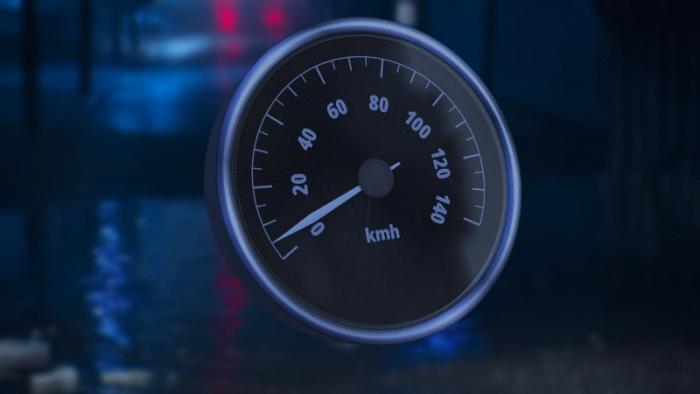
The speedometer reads 5 km/h
